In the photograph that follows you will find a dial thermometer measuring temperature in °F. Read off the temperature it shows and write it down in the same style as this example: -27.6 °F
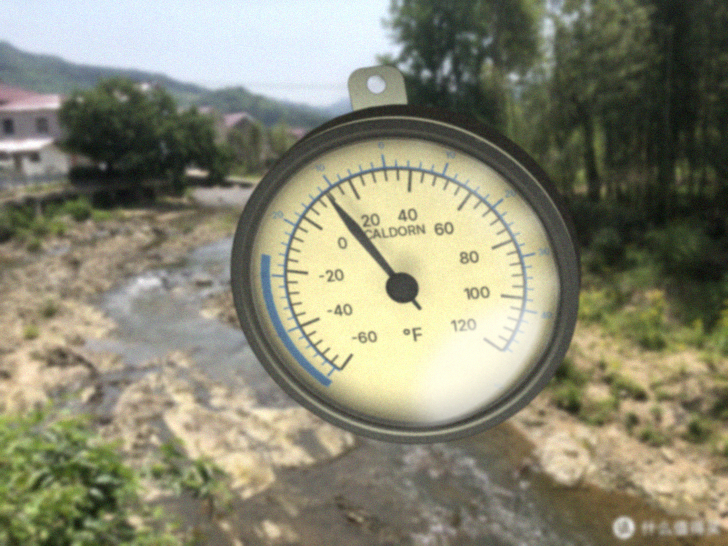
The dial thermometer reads 12 °F
